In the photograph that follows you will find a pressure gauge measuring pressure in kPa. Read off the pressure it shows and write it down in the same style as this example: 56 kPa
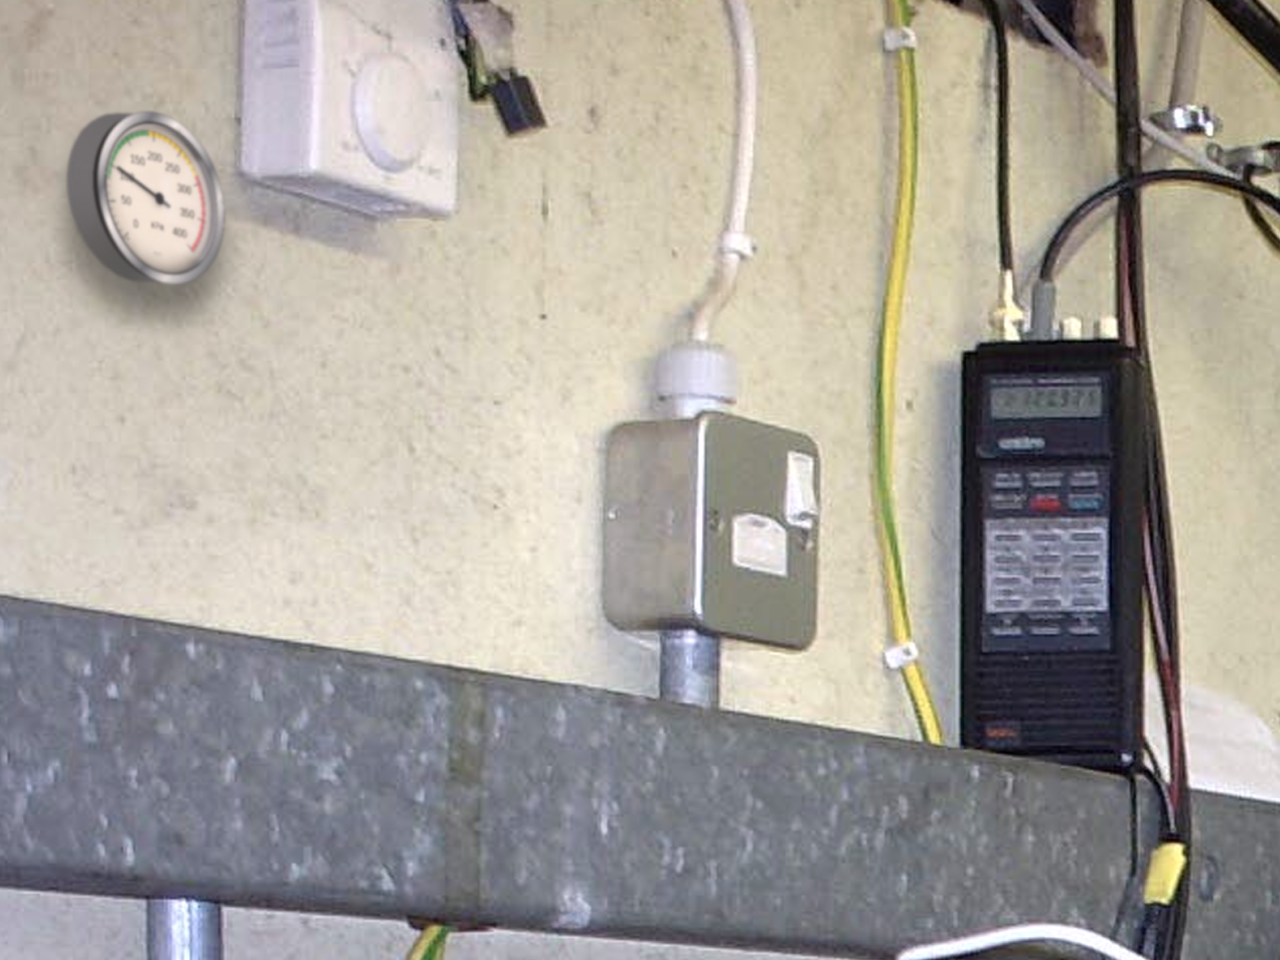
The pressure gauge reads 100 kPa
